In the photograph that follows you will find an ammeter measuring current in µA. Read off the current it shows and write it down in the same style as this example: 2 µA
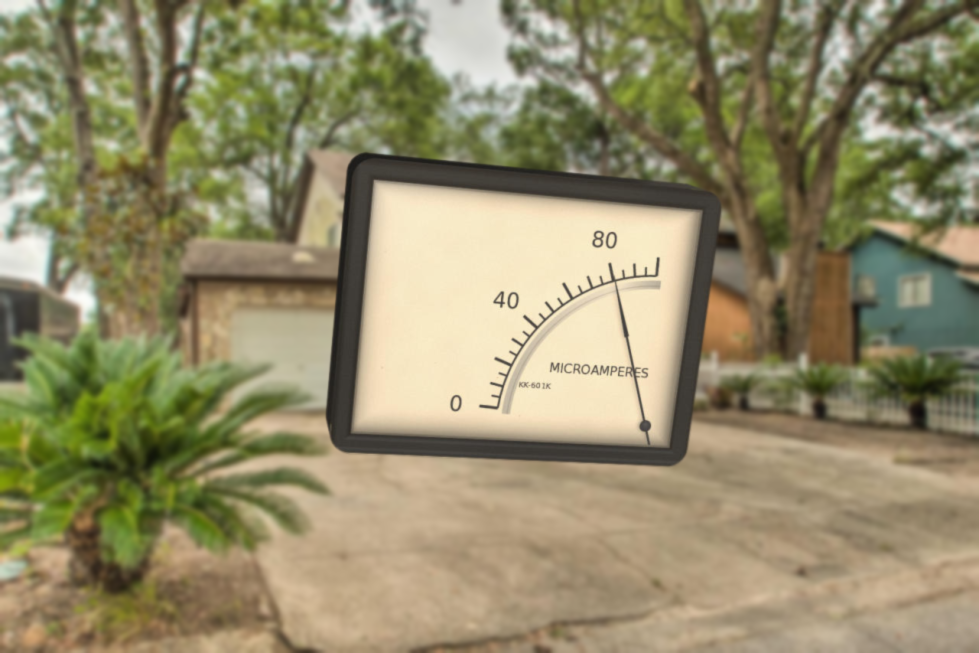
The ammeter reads 80 µA
